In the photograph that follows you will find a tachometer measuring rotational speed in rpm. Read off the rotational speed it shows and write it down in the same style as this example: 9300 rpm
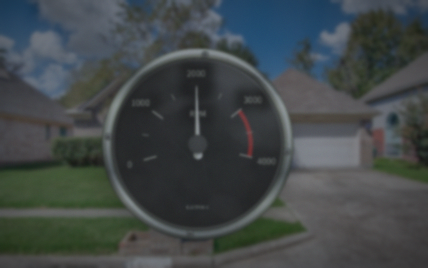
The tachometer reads 2000 rpm
